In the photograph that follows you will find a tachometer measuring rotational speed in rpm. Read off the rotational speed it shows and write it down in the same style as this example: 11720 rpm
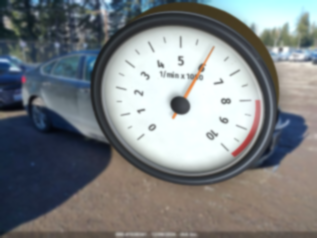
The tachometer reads 6000 rpm
